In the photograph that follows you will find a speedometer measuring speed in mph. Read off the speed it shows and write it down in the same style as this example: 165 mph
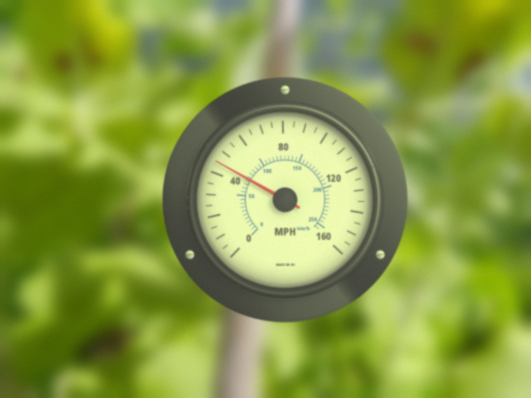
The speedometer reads 45 mph
